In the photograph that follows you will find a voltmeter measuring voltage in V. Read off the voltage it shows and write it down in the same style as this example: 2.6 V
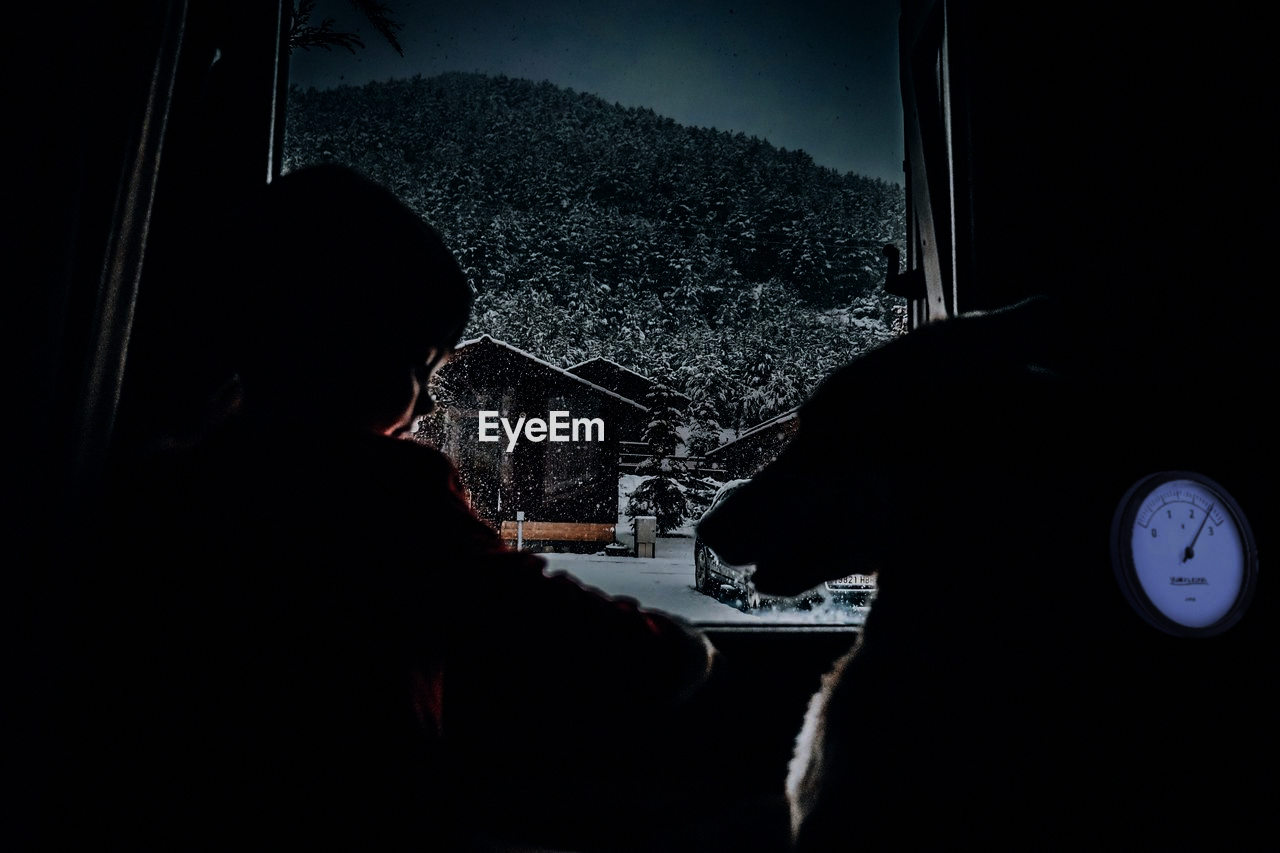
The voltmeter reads 2.5 V
